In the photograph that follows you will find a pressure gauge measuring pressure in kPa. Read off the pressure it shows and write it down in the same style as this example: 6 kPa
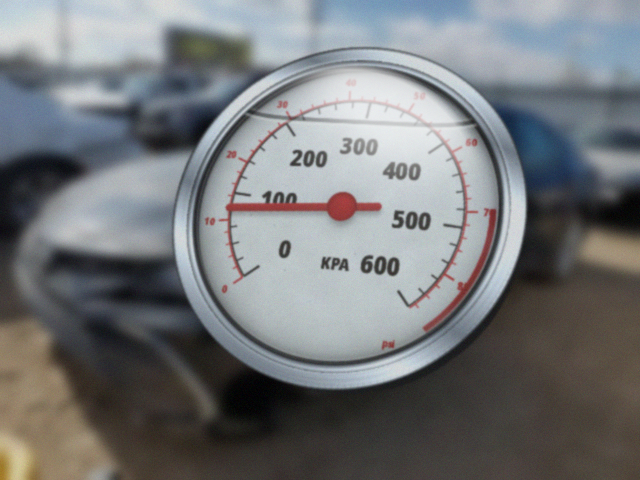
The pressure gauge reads 80 kPa
